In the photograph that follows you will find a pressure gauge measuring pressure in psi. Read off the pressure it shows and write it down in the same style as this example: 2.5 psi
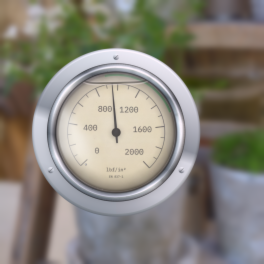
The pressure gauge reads 950 psi
